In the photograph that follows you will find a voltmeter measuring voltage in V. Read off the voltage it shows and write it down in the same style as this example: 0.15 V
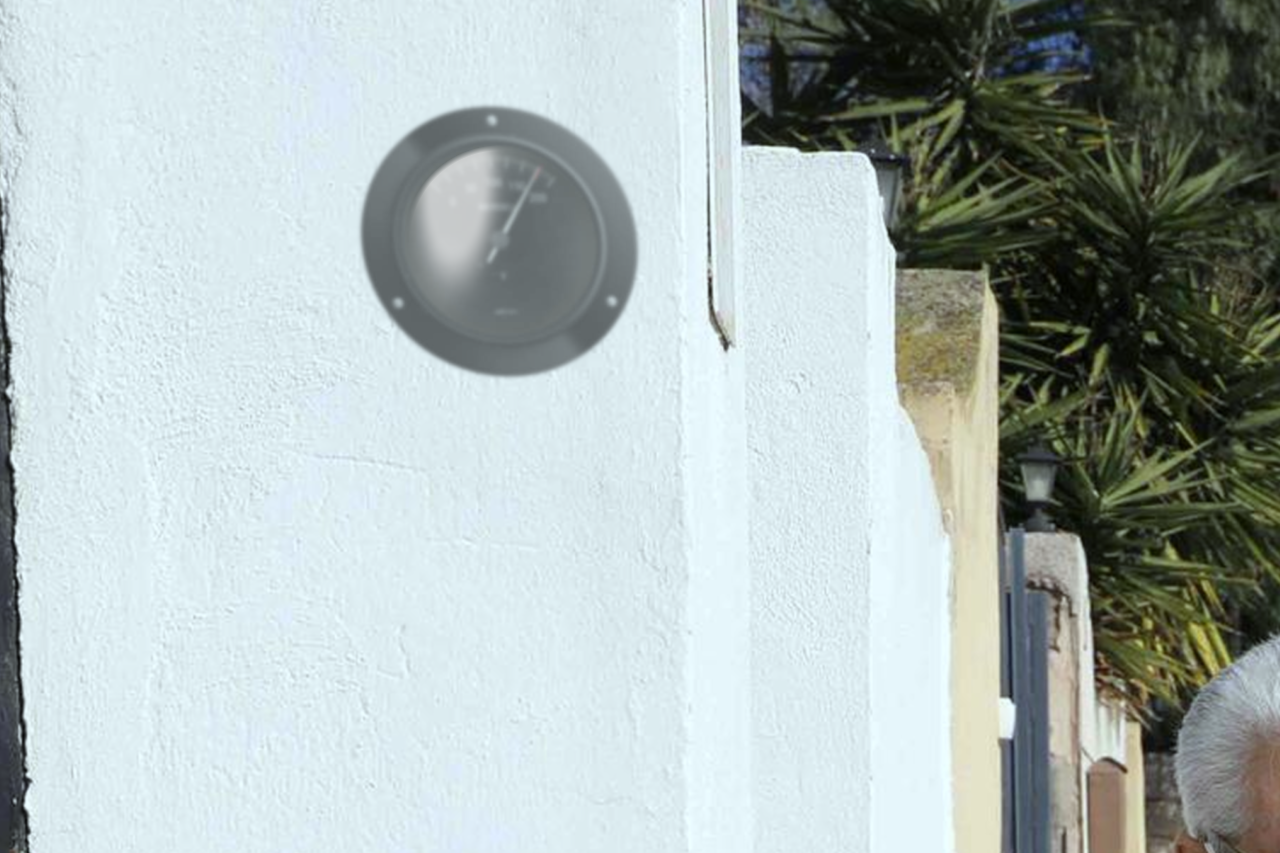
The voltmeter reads 175 V
